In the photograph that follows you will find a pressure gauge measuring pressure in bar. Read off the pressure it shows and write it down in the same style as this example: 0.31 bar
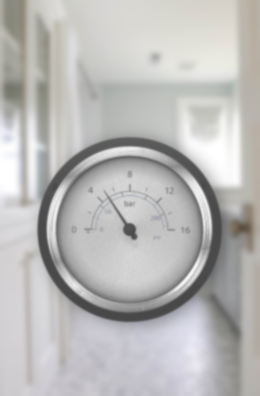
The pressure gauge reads 5 bar
